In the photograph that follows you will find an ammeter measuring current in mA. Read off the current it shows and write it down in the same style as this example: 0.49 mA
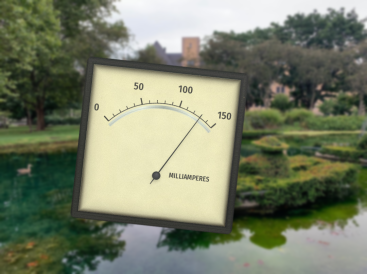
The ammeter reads 130 mA
